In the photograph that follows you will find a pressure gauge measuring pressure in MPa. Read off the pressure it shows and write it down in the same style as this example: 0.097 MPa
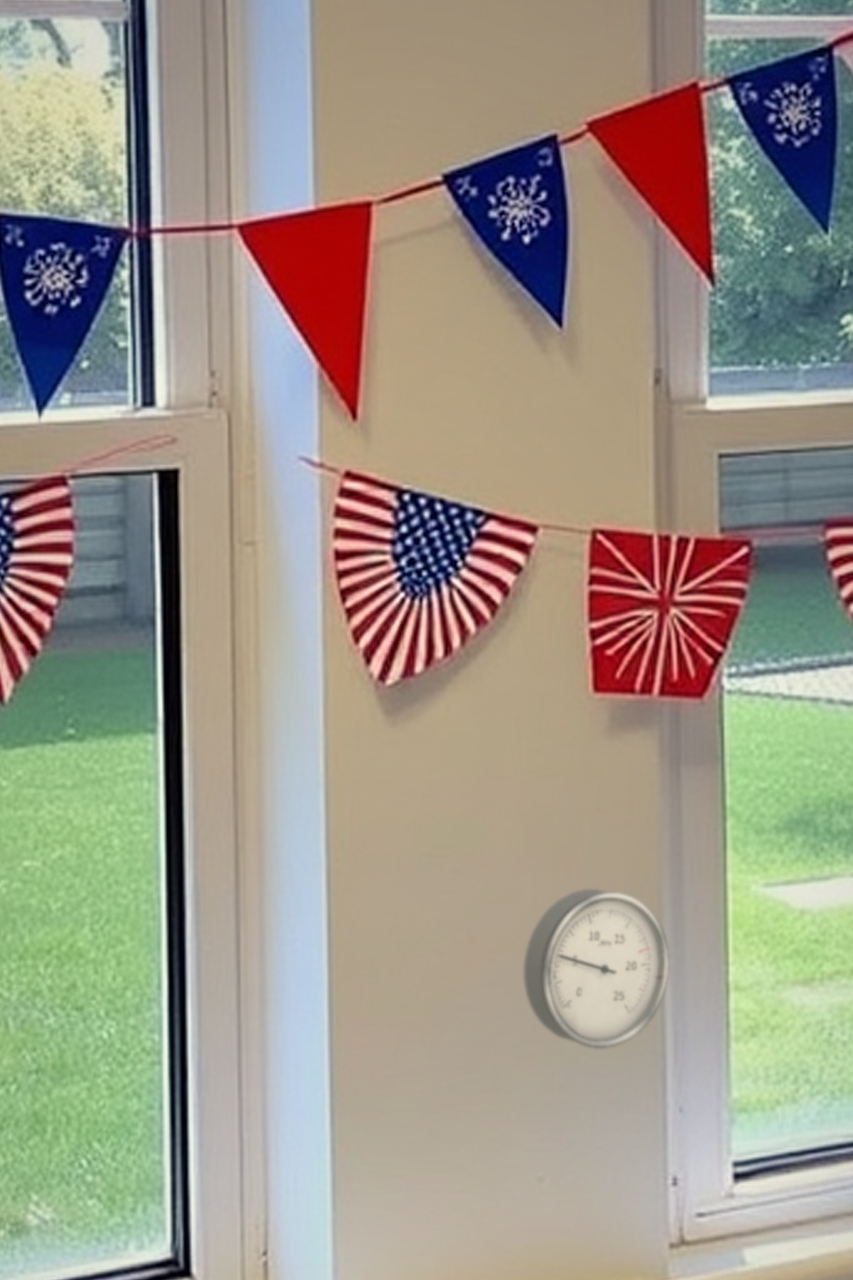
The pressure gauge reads 5 MPa
